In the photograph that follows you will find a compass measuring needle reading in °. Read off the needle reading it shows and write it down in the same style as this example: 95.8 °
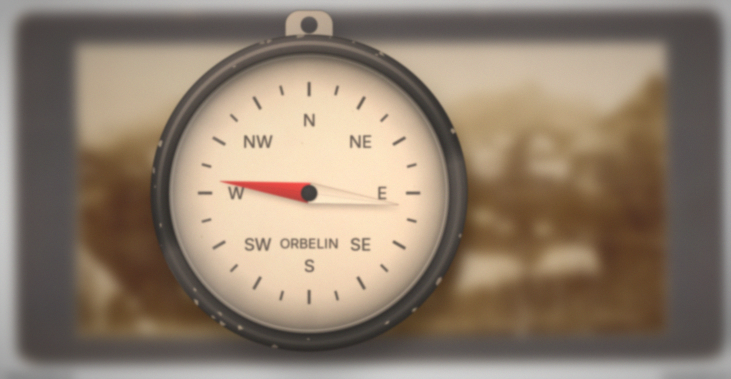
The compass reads 277.5 °
